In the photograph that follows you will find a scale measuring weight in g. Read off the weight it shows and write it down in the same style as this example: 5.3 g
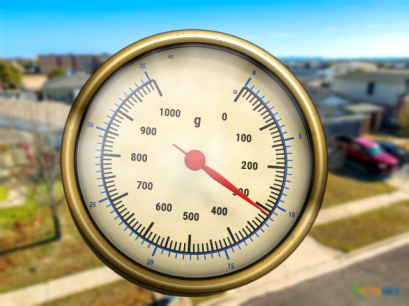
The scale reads 310 g
